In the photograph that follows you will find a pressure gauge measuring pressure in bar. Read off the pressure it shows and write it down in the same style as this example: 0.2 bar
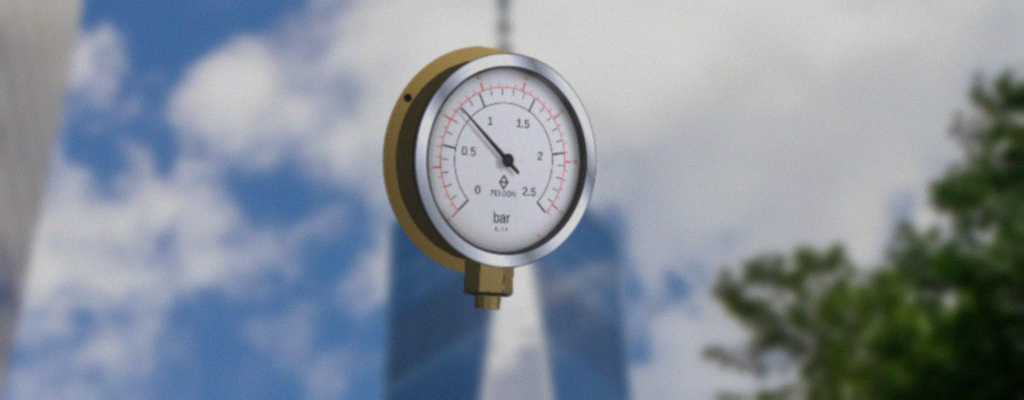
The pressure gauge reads 0.8 bar
